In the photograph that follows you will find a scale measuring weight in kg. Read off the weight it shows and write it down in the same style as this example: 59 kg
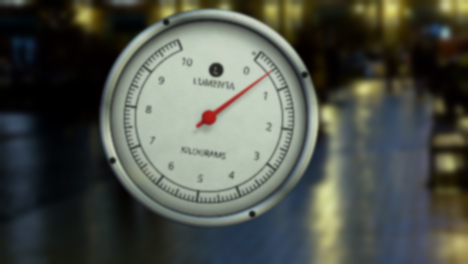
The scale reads 0.5 kg
